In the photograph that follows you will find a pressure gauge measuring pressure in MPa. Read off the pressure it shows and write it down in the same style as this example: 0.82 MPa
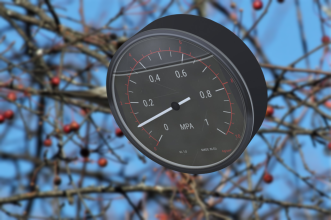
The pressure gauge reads 0.1 MPa
